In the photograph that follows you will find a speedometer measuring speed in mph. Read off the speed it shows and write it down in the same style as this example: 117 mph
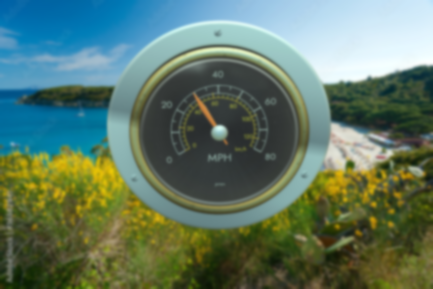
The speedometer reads 30 mph
